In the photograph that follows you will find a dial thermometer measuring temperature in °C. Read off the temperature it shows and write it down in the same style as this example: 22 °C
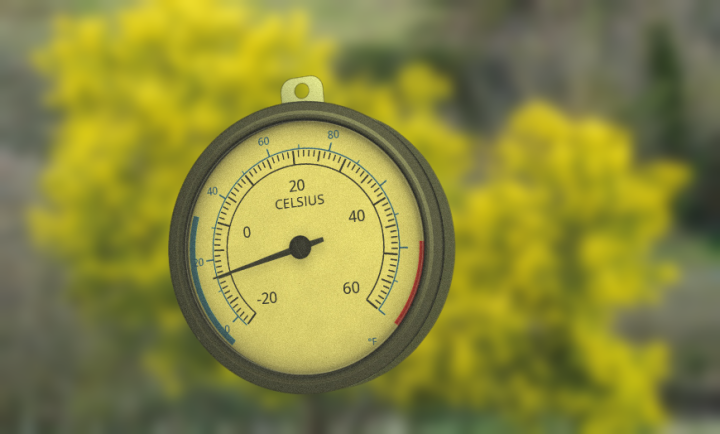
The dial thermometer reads -10 °C
